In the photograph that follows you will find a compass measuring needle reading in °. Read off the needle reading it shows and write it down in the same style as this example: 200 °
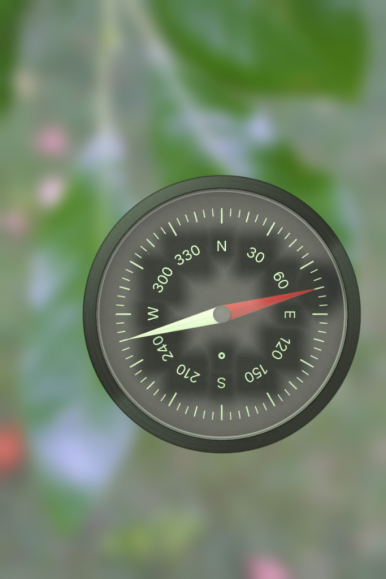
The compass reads 75 °
